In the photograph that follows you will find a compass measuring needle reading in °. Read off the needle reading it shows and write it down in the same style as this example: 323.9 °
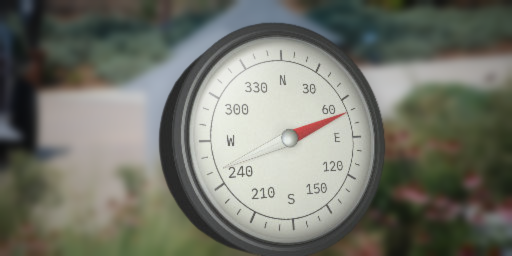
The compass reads 70 °
